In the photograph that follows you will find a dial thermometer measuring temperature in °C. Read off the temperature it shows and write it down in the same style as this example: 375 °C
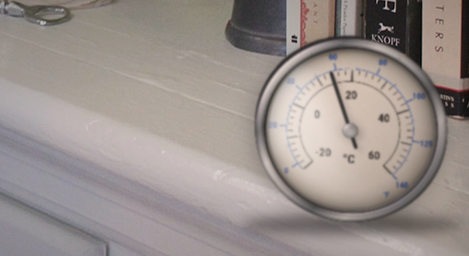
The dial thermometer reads 14 °C
